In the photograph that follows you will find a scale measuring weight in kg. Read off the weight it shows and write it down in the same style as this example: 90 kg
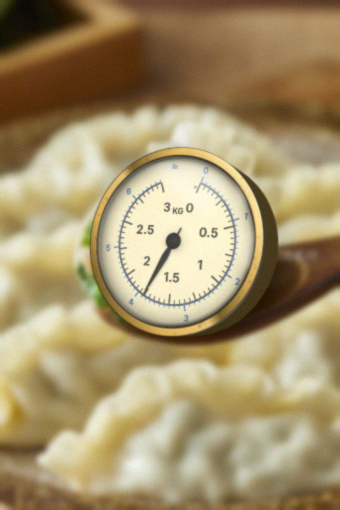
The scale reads 1.75 kg
